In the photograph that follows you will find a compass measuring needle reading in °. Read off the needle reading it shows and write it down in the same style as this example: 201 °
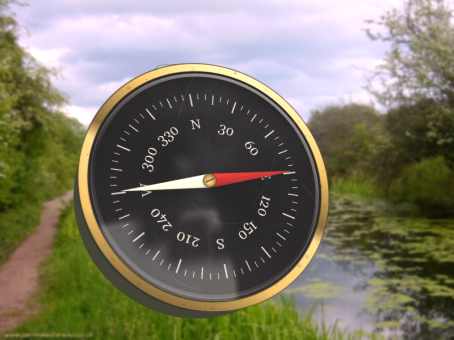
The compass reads 90 °
